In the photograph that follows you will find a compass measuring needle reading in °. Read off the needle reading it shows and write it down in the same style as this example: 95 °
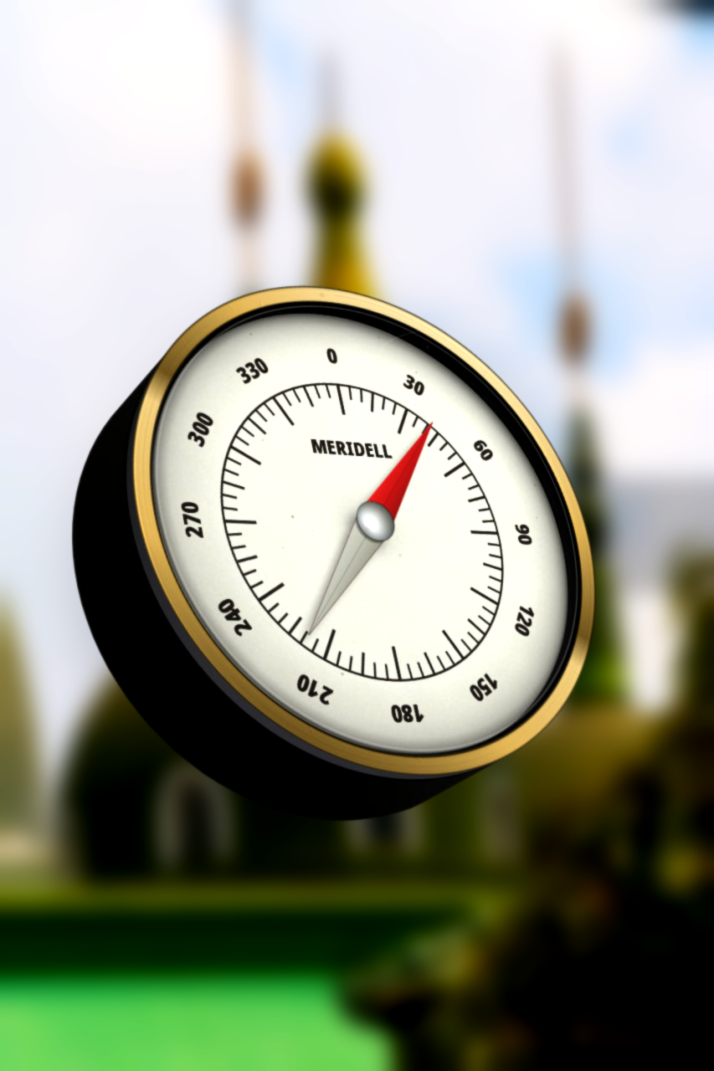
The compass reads 40 °
